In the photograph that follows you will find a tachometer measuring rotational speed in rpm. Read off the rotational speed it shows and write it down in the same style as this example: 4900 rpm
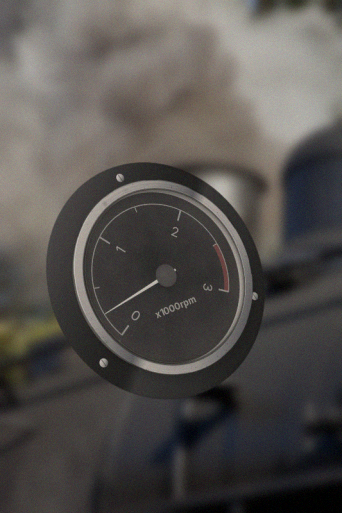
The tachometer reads 250 rpm
